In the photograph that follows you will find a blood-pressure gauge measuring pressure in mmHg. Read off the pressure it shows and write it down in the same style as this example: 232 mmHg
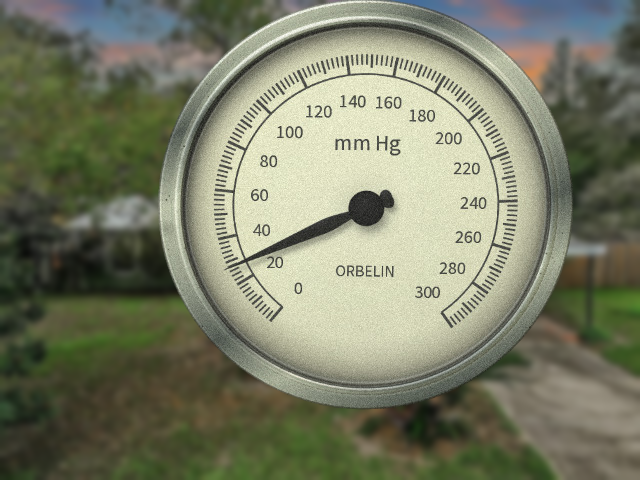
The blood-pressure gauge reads 28 mmHg
